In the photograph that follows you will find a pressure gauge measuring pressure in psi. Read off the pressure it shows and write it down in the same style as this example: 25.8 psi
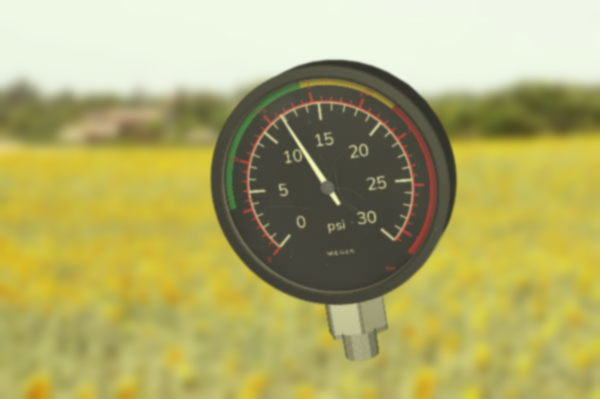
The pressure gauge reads 12 psi
